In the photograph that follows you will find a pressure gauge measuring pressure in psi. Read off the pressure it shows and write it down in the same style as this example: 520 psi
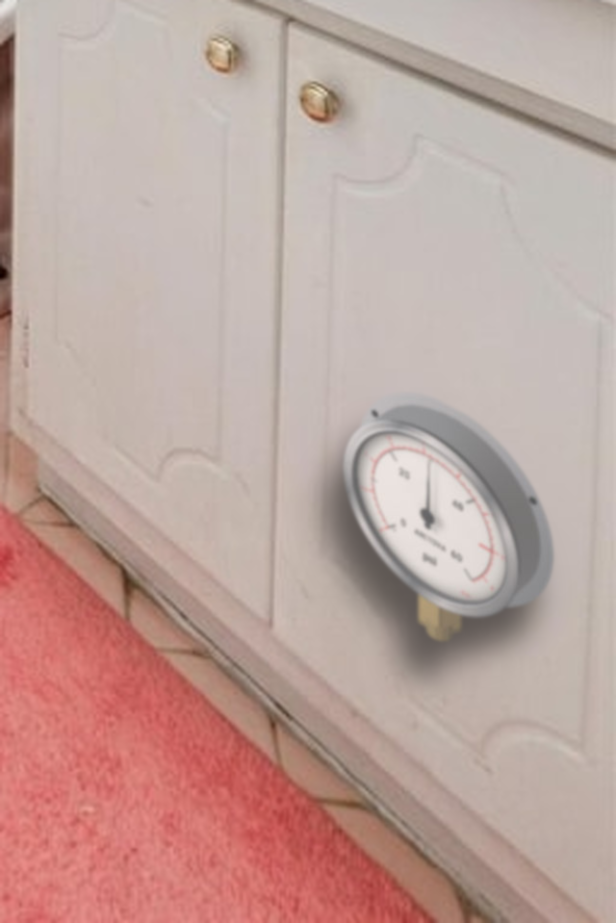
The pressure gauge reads 30 psi
